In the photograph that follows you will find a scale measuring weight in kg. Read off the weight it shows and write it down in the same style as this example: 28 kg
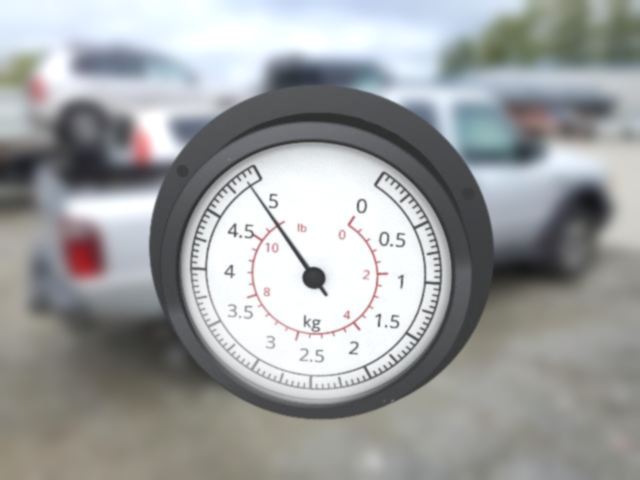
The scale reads 4.9 kg
